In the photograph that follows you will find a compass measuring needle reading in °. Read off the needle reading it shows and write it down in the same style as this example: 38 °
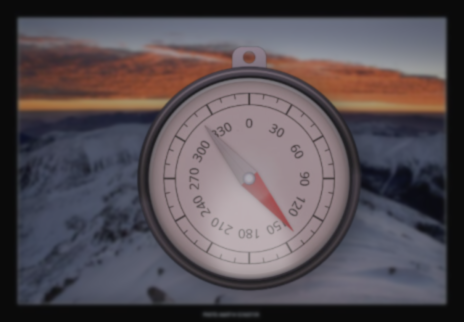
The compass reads 140 °
